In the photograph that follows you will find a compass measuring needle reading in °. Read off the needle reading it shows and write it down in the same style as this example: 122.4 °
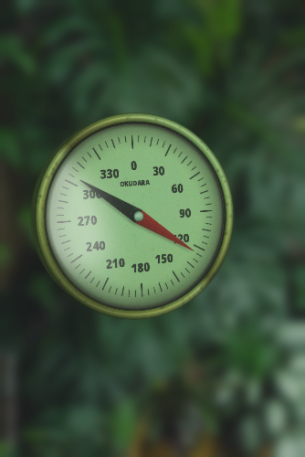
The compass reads 125 °
